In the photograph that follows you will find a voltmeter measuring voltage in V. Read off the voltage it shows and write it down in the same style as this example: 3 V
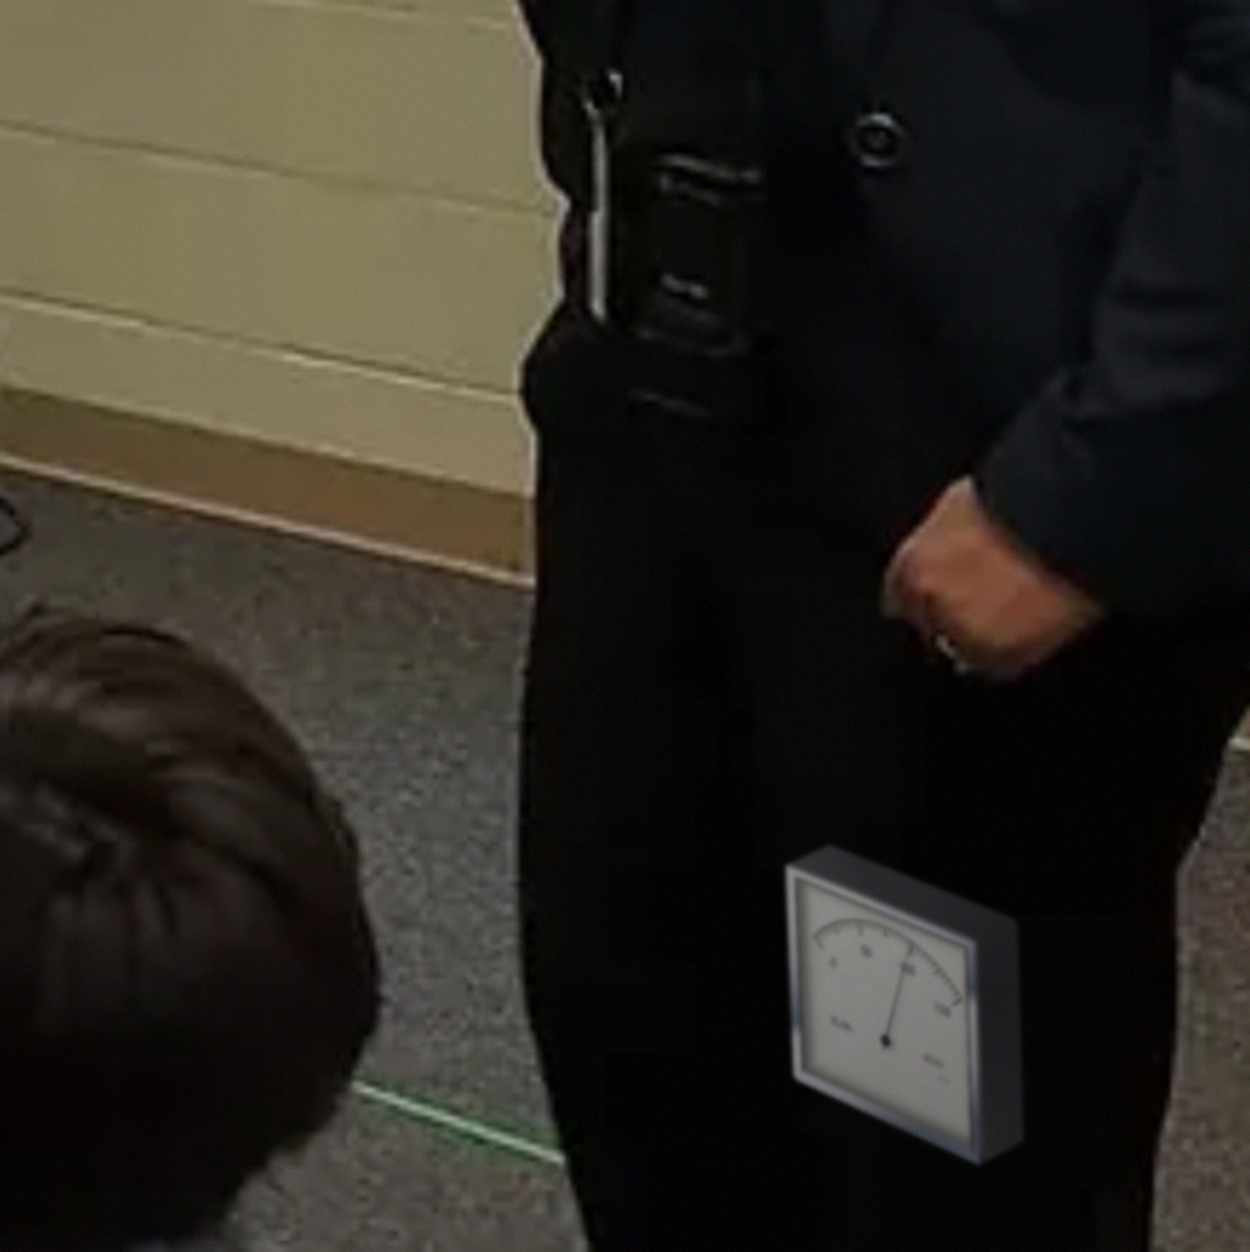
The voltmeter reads 100 V
